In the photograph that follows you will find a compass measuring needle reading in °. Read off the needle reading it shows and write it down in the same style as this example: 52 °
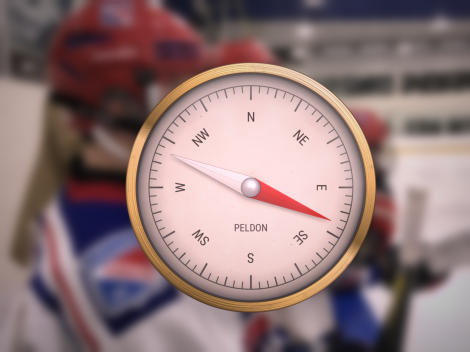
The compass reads 112.5 °
